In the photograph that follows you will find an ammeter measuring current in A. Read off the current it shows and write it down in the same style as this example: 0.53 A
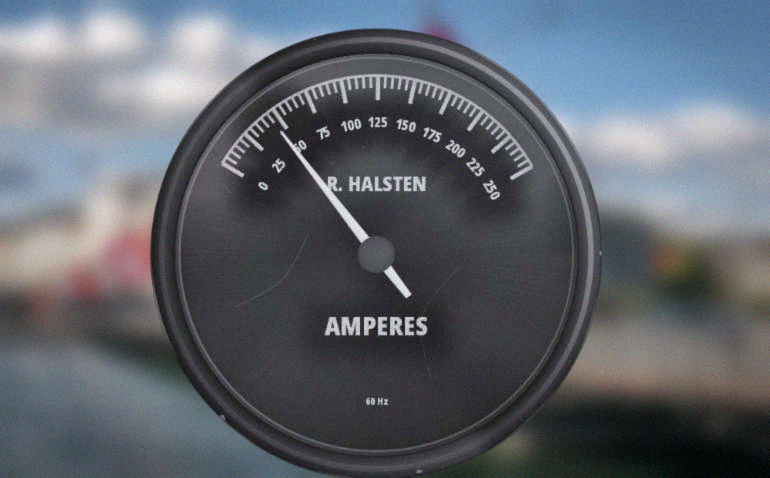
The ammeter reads 45 A
